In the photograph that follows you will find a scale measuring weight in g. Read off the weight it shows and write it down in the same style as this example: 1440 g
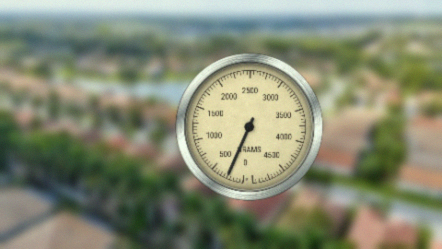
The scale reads 250 g
